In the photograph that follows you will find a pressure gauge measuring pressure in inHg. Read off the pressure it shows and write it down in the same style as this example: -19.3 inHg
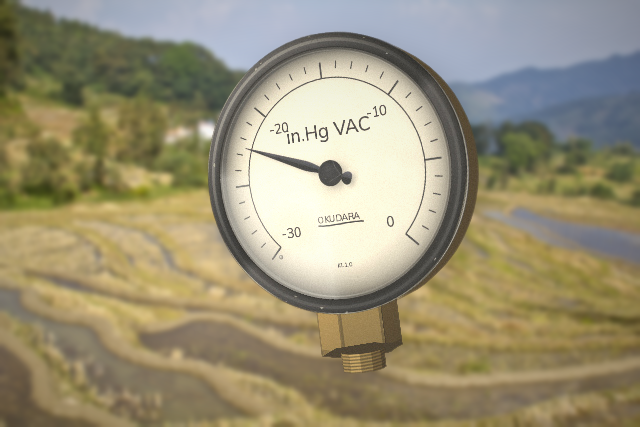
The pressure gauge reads -22.5 inHg
